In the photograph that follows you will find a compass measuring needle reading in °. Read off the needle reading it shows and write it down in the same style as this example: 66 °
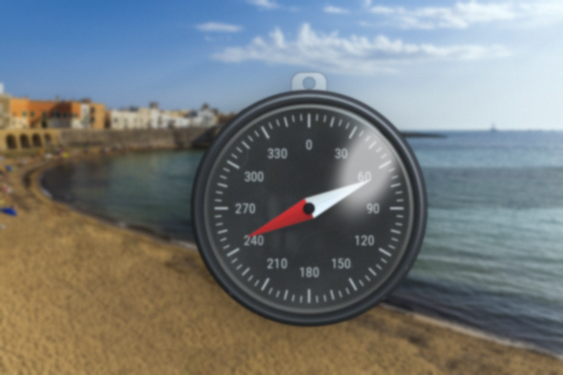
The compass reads 245 °
